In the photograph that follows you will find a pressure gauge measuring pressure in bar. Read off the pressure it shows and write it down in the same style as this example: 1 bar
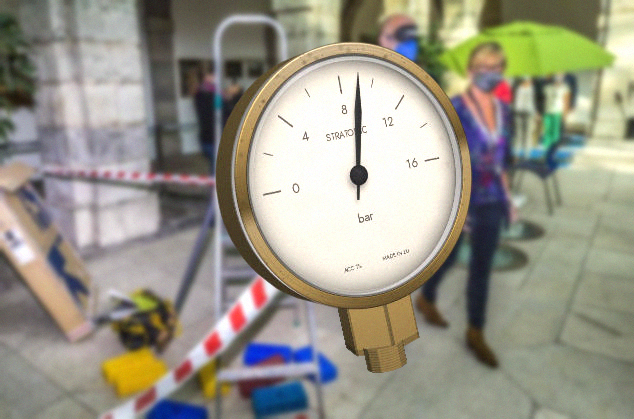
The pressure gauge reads 9 bar
